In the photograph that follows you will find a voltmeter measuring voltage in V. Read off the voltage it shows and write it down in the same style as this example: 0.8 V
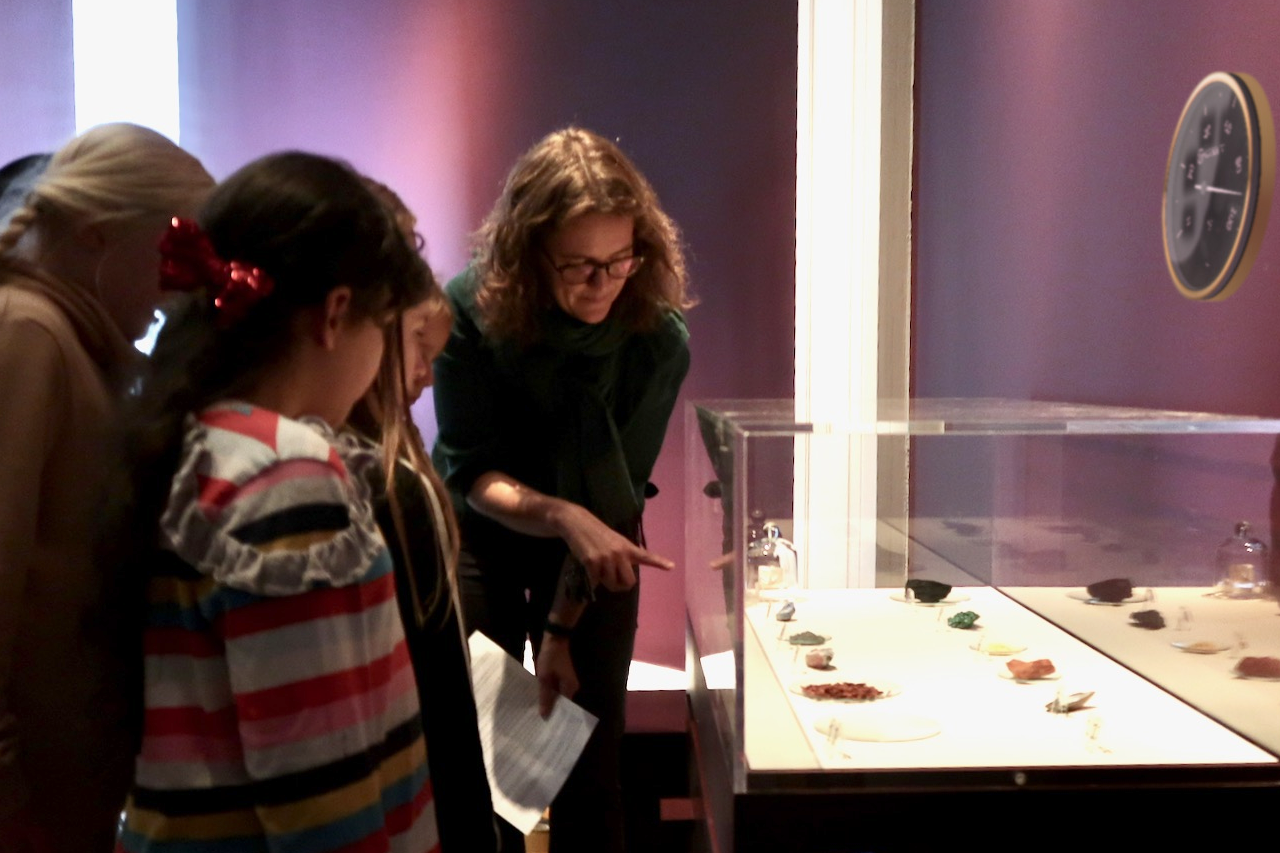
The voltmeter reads 90 V
